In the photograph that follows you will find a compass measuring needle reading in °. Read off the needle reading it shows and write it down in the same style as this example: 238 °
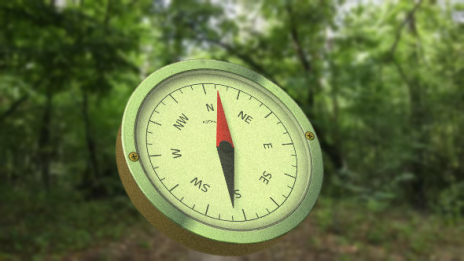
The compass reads 10 °
